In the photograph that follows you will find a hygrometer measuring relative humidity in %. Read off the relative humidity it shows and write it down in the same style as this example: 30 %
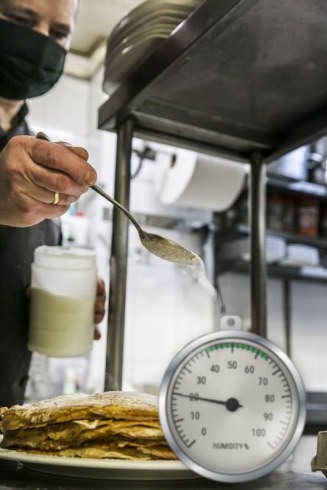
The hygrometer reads 20 %
